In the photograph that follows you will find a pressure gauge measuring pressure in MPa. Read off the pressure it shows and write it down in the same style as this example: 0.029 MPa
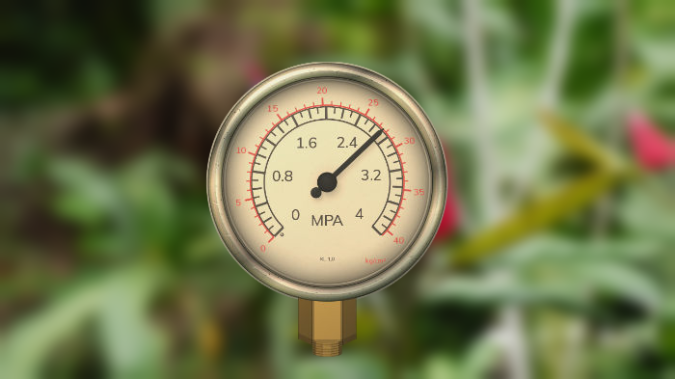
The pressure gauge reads 2.7 MPa
